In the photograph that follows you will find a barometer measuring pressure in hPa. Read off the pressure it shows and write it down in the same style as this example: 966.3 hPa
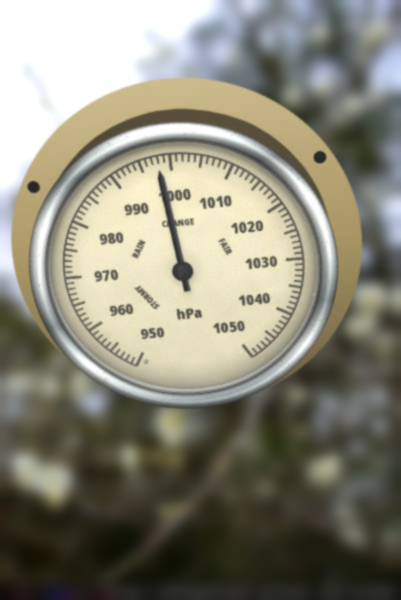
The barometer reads 998 hPa
